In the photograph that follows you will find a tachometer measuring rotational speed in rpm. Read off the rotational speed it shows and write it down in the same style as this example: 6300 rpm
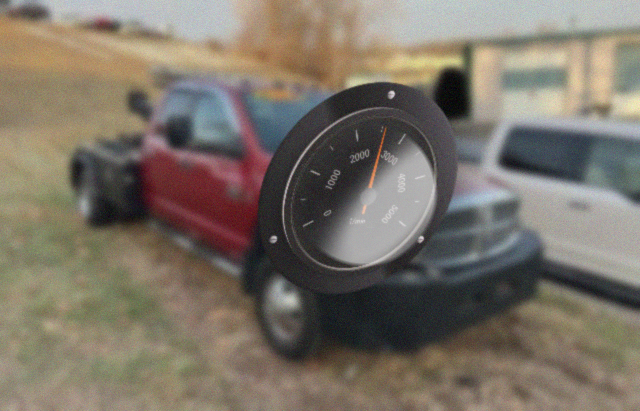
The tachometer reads 2500 rpm
